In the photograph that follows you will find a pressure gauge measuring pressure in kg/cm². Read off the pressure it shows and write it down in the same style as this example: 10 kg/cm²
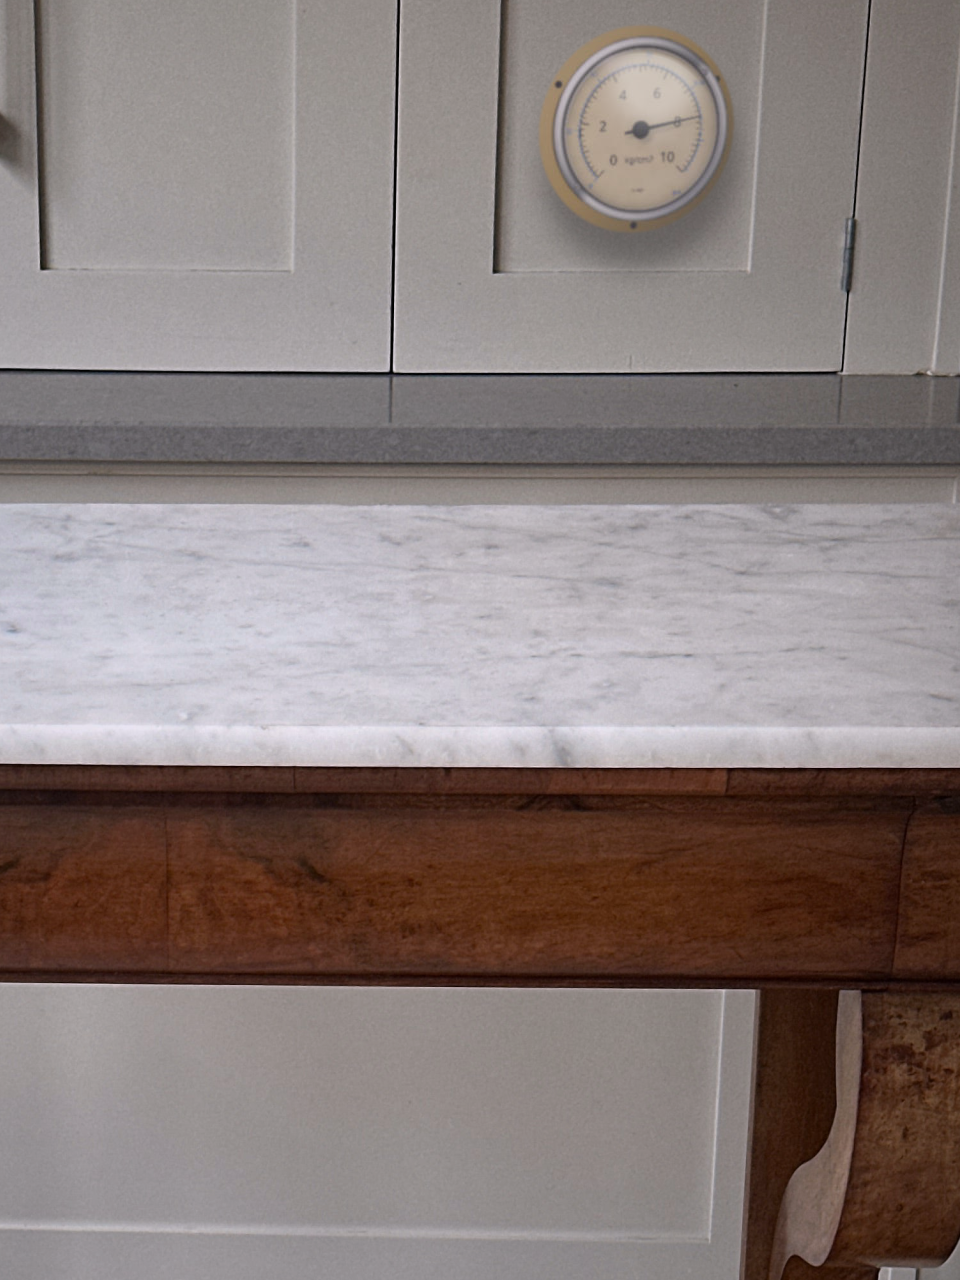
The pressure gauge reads 8 kg/cm²
